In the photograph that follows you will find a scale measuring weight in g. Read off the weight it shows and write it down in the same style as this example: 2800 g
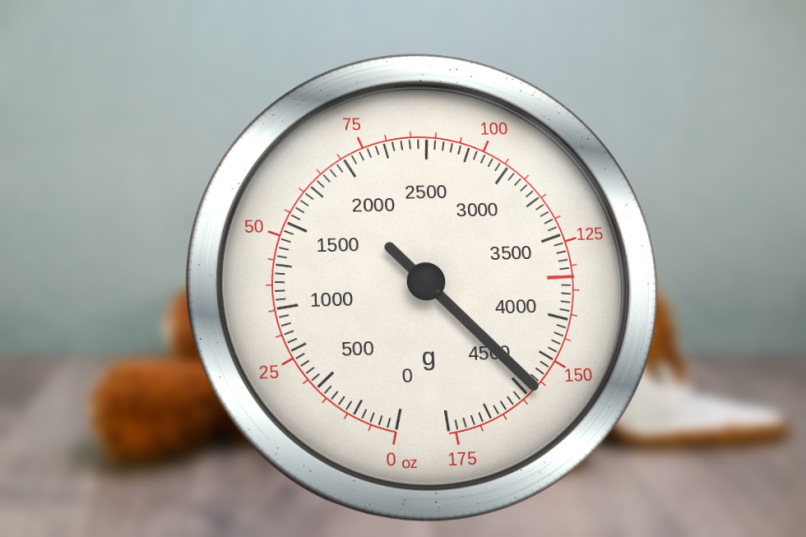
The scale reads 4450 g
